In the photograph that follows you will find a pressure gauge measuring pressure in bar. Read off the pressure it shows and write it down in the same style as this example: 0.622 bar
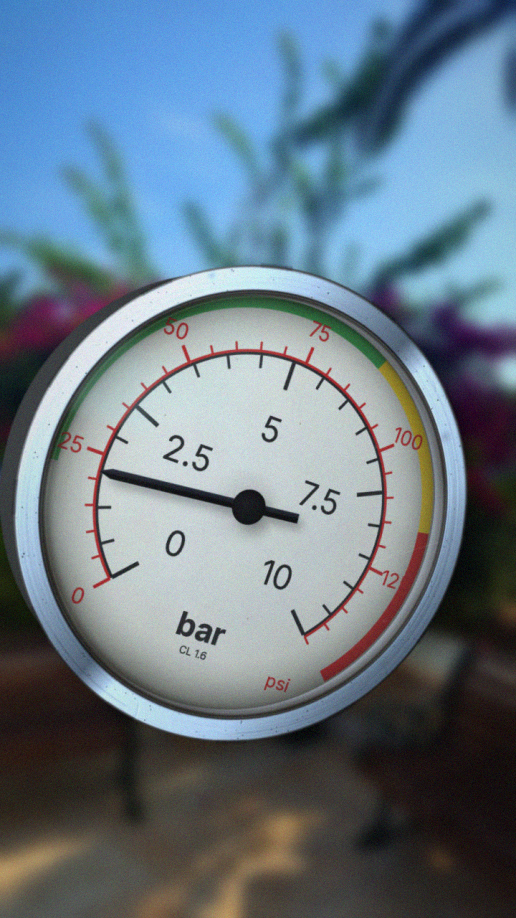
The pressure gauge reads 1.5 bar
